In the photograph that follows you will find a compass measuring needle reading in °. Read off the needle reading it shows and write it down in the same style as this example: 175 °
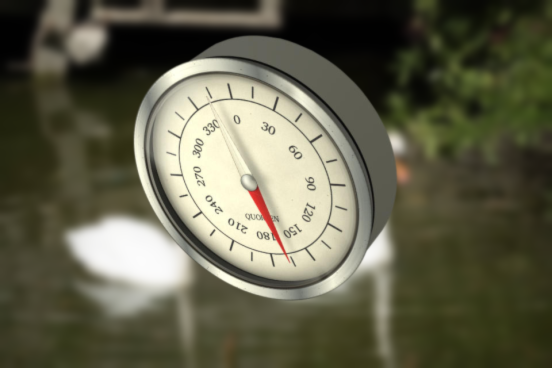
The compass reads 165 °
